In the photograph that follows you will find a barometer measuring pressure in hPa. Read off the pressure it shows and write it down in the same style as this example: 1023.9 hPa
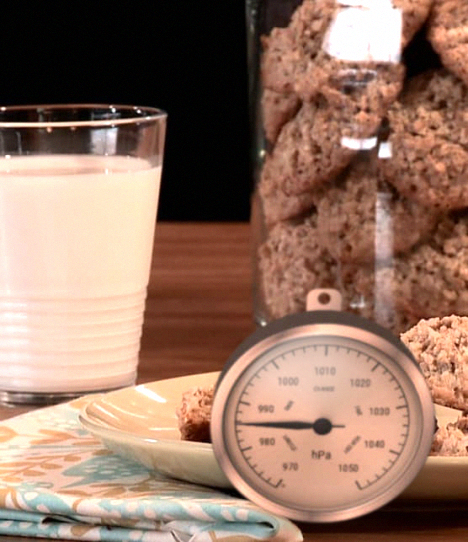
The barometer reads 986 hPa
